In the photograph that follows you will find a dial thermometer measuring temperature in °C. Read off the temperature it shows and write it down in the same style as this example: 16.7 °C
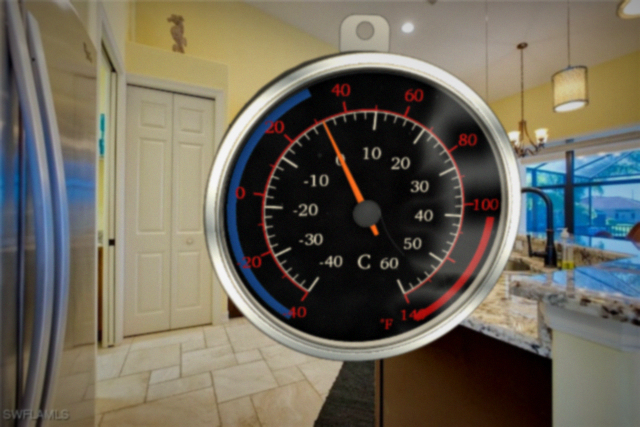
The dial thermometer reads 0 °C
